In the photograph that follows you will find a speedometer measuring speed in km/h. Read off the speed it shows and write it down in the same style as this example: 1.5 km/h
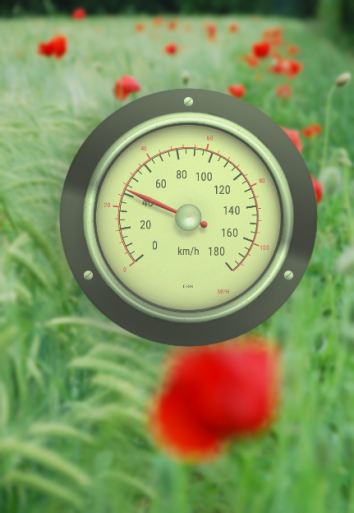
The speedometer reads 42.5 km/h
